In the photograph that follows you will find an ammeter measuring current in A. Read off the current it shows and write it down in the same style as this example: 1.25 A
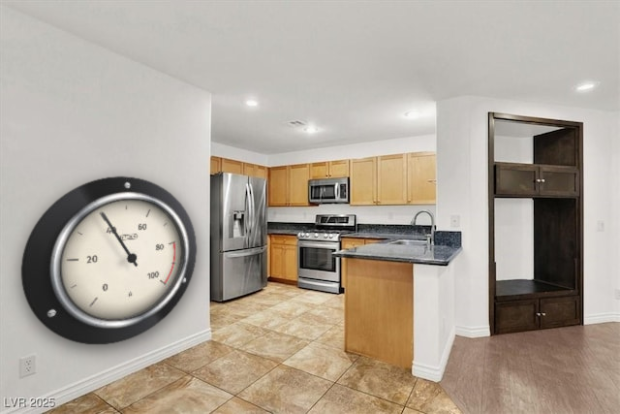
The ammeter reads 40 A
